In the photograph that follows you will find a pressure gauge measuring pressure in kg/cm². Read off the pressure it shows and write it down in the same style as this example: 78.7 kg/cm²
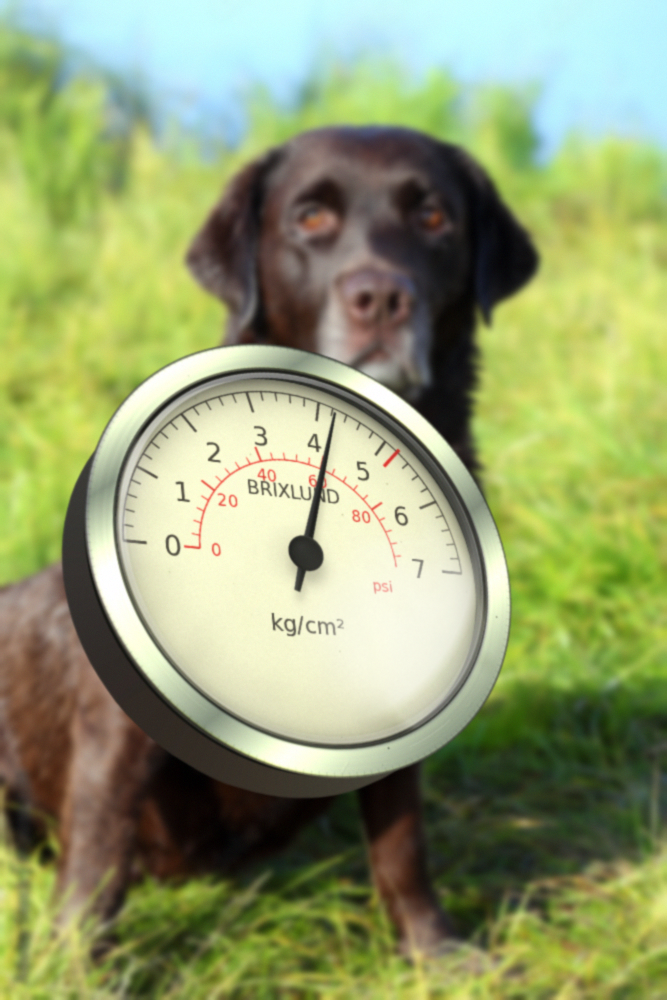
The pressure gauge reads 4.2 kg/cm²
